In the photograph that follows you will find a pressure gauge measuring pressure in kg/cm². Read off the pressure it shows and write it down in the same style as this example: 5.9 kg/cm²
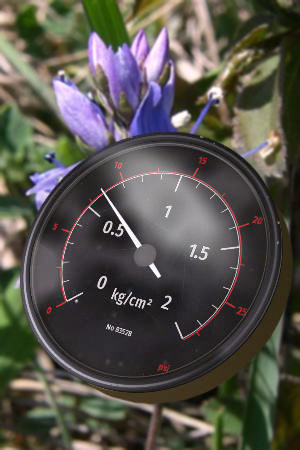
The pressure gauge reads 0.6 kg/cm²
